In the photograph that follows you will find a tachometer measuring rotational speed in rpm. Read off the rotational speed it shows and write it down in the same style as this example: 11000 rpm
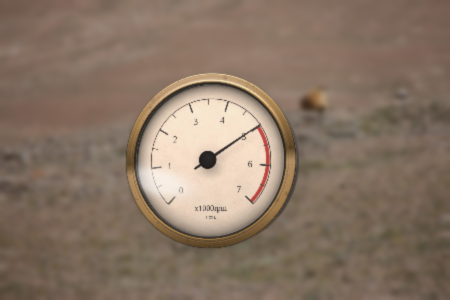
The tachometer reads 5000 rpm
